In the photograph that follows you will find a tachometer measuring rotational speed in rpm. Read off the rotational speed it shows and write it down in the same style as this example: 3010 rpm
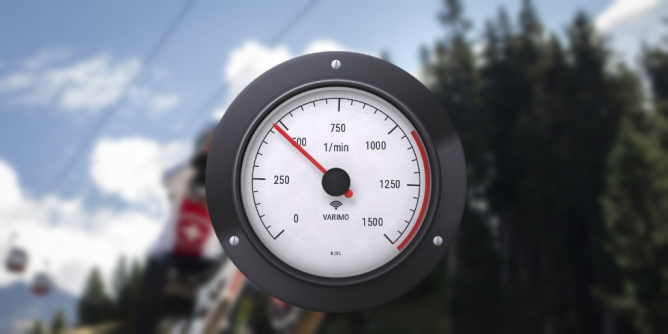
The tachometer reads 475 rpm
